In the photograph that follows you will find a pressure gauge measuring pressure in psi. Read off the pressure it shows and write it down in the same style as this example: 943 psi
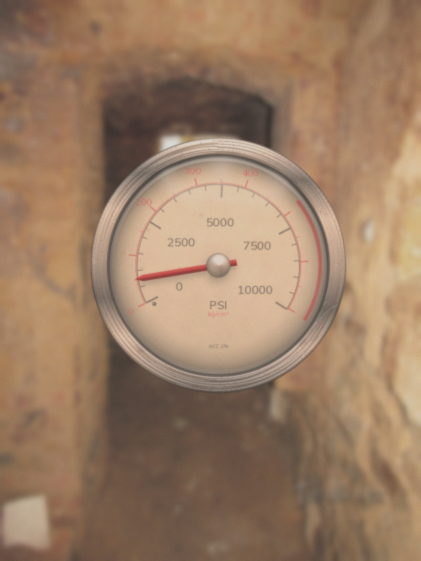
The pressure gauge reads 750 psi
